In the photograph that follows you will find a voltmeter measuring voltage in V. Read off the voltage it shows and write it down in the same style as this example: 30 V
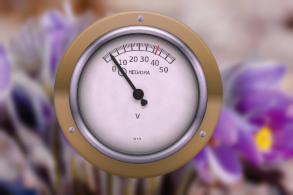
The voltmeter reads 5 V
